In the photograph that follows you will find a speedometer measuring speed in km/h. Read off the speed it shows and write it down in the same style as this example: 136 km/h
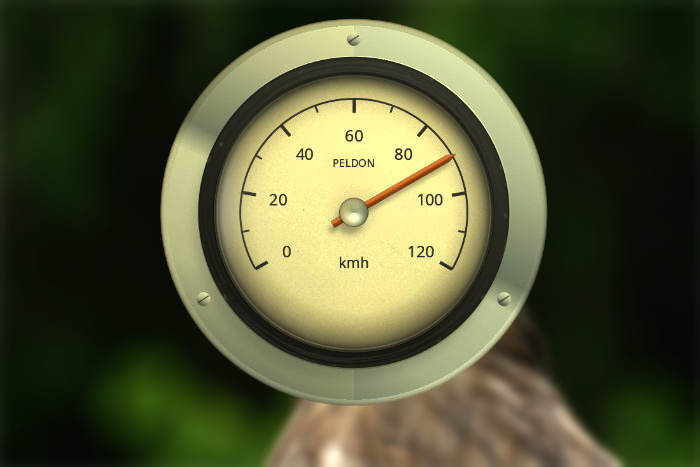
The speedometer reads 90 km/h
